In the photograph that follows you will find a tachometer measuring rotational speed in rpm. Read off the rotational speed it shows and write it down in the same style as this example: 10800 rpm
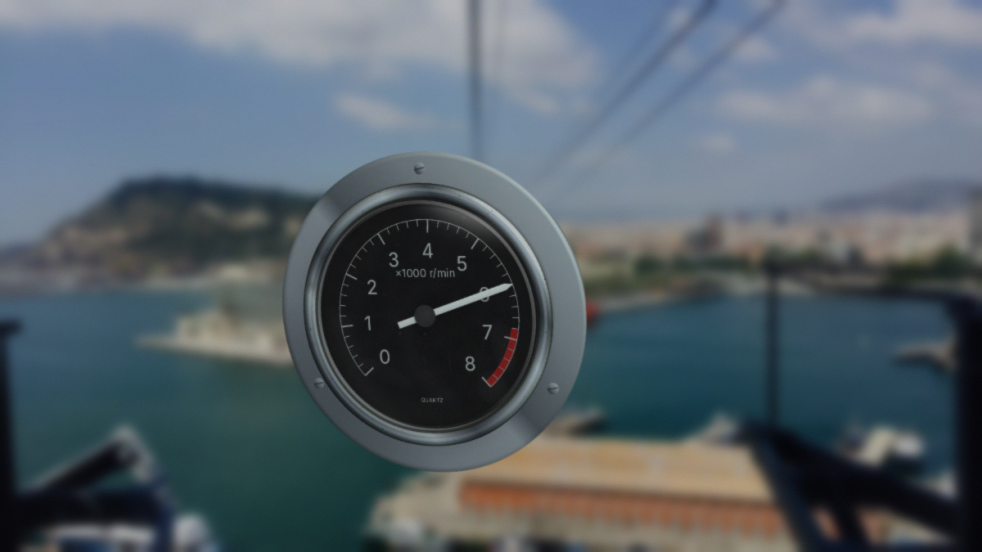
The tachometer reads 6000 rpm
